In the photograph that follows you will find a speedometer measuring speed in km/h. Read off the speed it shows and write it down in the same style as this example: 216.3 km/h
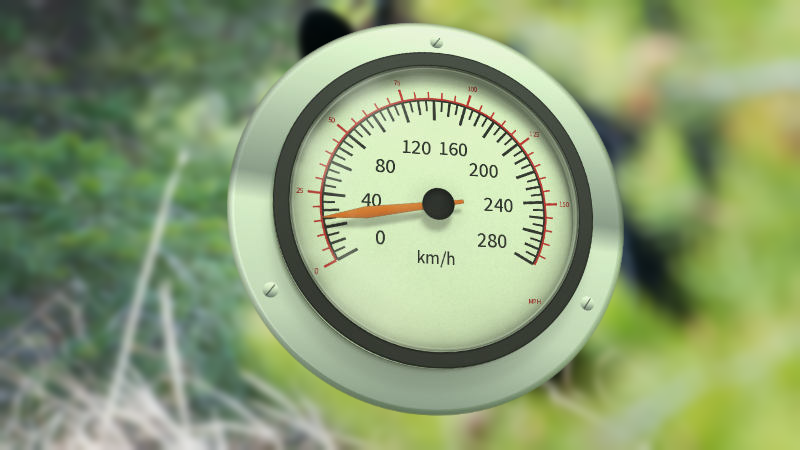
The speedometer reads 25 km/h
